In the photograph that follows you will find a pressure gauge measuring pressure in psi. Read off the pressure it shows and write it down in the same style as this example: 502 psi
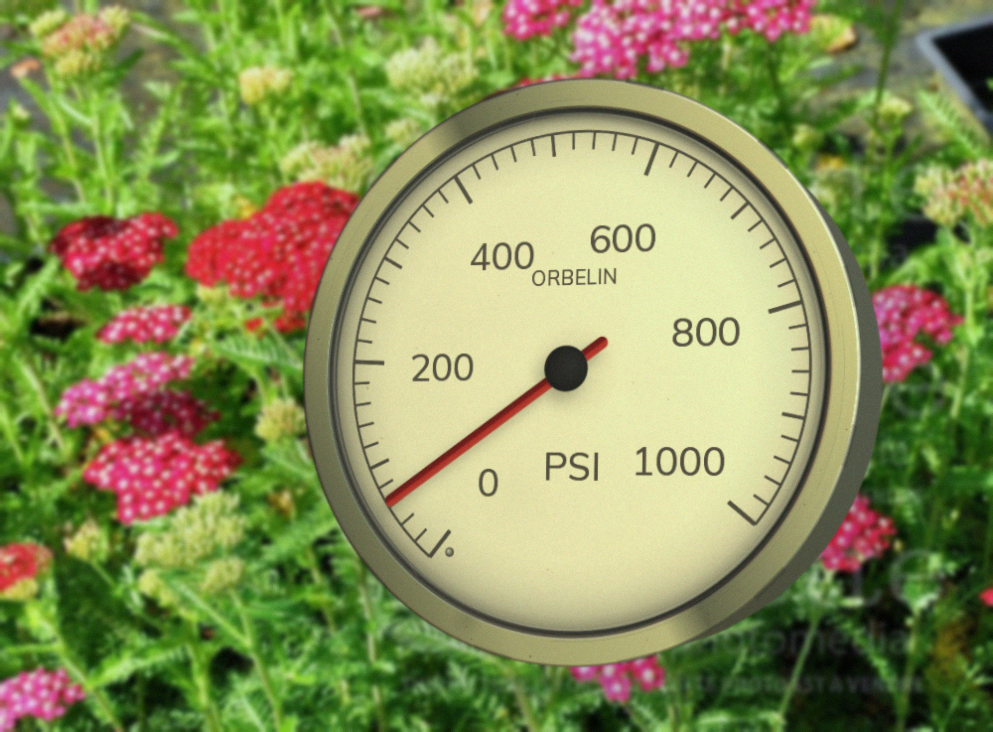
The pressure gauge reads 60 psi
